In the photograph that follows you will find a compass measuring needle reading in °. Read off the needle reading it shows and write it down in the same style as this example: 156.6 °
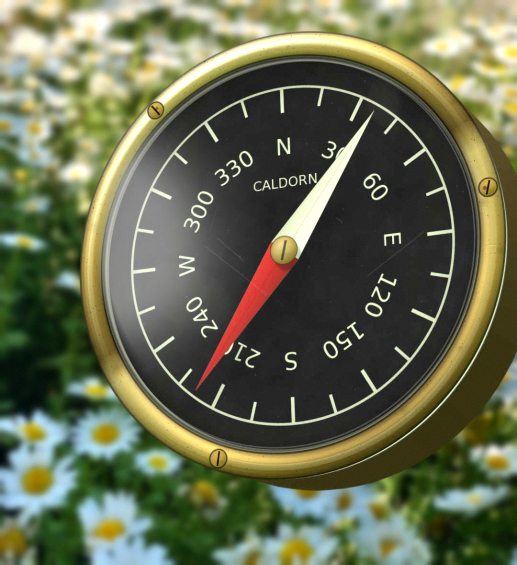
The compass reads 217.5 °
